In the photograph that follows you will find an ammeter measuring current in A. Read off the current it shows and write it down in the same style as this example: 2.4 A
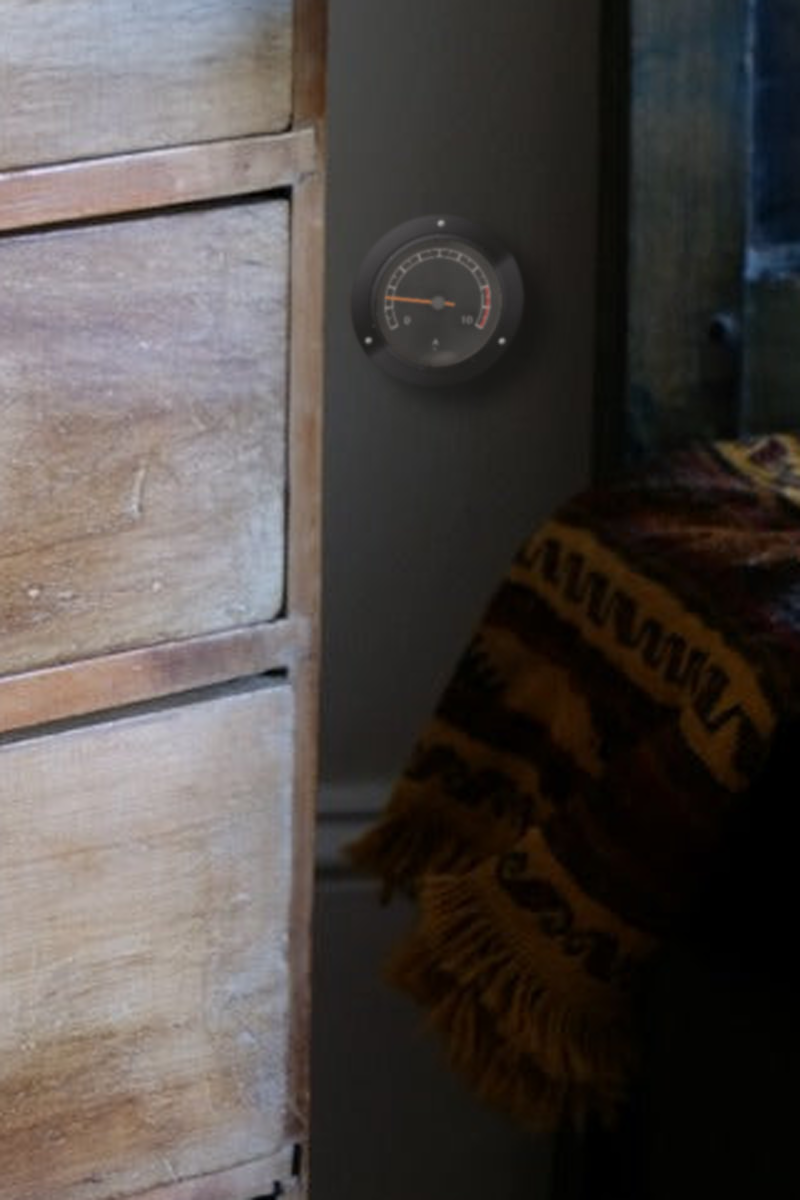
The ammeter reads 1.5 A
